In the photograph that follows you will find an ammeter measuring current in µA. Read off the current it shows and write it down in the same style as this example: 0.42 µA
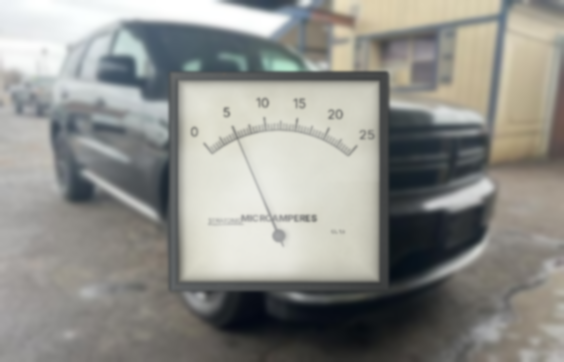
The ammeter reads 5 µA
